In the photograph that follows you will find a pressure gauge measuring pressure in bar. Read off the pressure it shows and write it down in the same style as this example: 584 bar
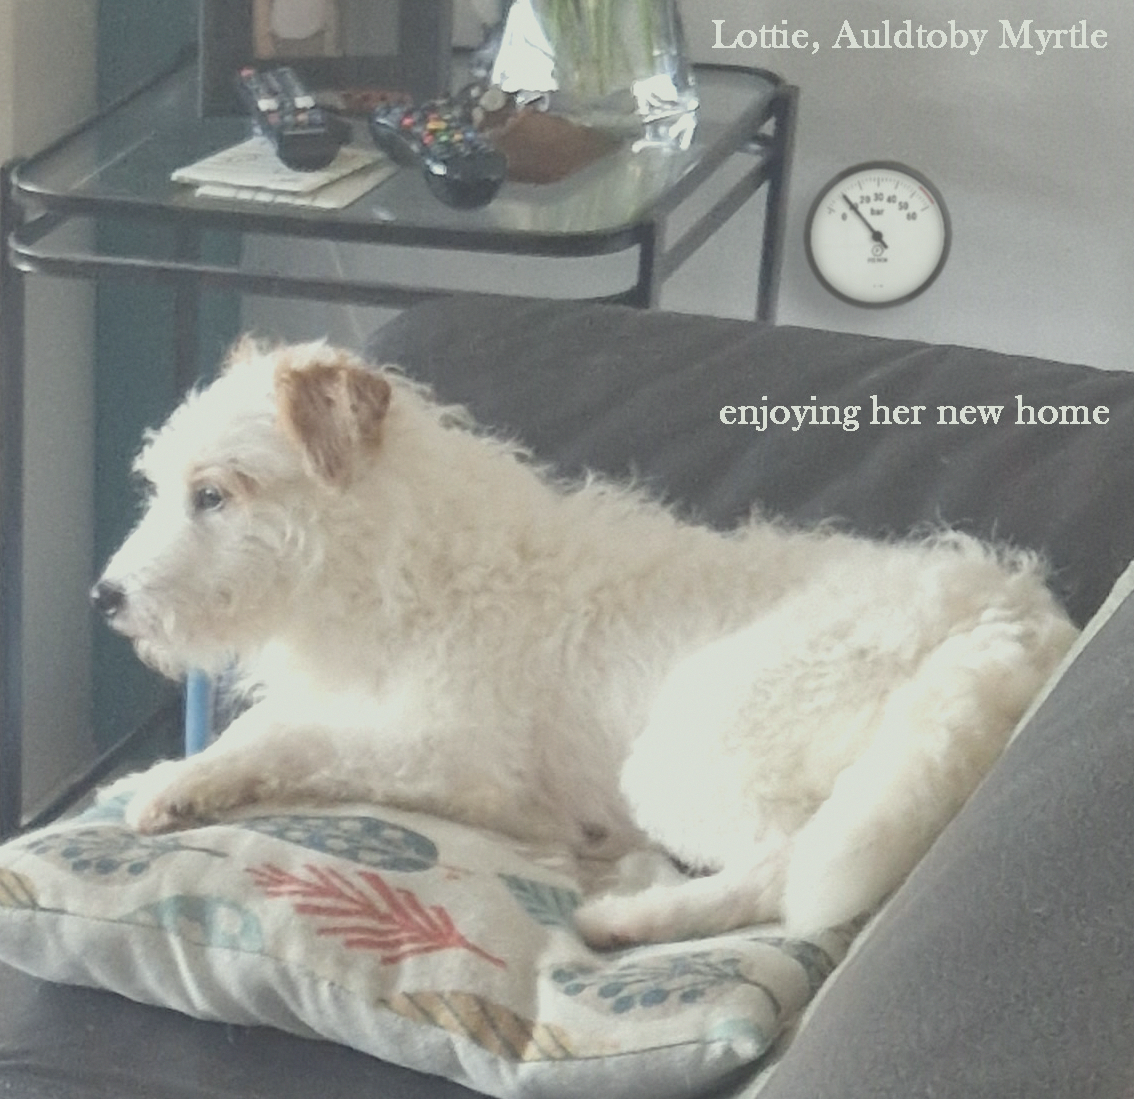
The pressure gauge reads 10 bar
